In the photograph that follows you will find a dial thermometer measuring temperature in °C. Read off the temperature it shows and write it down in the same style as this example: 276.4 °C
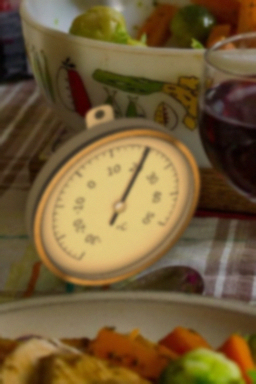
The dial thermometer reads 20 °C
